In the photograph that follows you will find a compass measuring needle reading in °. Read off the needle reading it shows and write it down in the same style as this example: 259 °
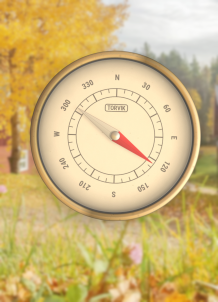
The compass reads 125 °
